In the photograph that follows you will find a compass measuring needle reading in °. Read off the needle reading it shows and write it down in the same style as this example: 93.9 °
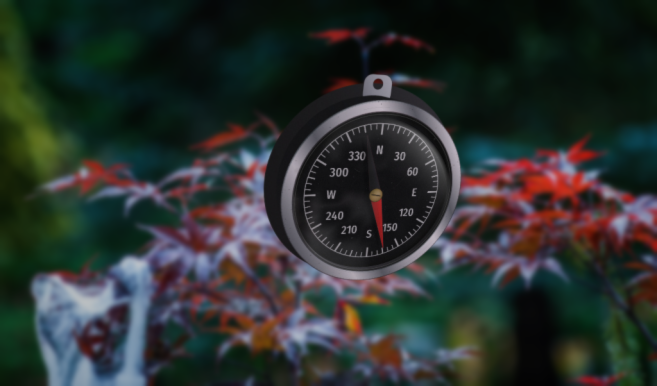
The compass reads 165 °
